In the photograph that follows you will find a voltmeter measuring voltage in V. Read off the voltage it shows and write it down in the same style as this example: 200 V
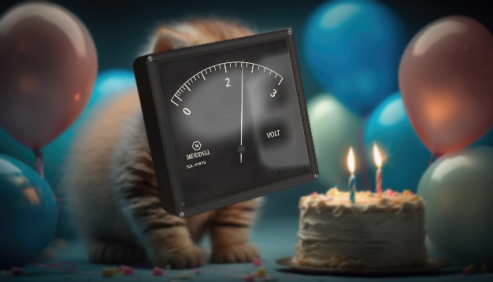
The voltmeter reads 2.3 V
